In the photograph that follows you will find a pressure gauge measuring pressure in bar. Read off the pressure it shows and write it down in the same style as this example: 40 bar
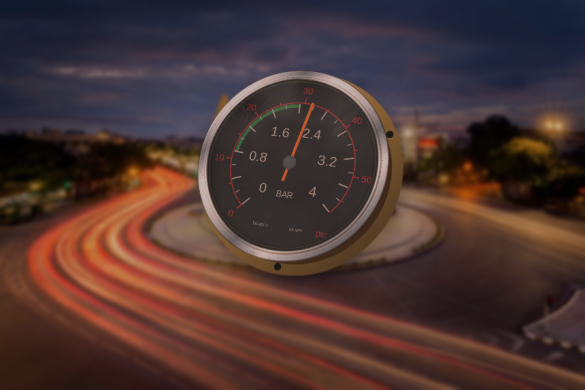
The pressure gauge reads 2.2 bar
